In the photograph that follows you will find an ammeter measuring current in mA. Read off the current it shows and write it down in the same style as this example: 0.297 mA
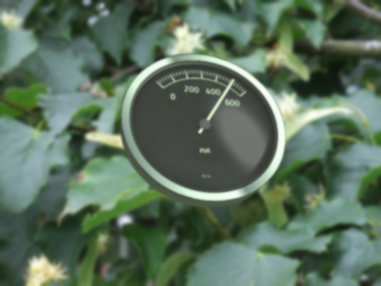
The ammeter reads 500 mA
